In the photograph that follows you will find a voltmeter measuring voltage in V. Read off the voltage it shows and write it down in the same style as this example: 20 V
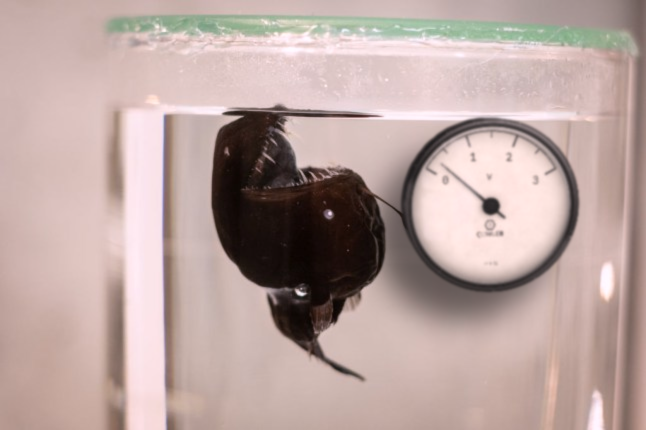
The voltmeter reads 0.25 V
